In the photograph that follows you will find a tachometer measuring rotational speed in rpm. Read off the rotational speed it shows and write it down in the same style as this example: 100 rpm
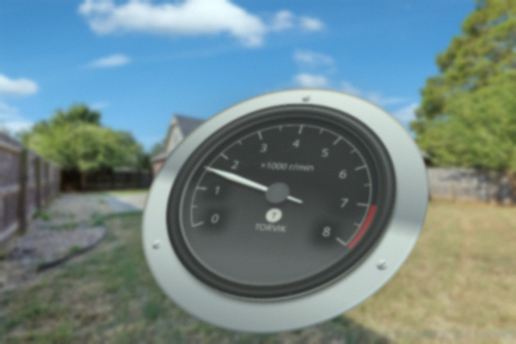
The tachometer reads 1500 rpm
